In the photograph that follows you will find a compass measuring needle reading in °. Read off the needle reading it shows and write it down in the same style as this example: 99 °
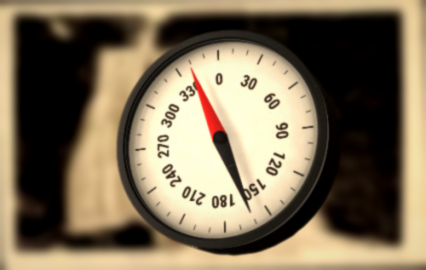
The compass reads 340 °
